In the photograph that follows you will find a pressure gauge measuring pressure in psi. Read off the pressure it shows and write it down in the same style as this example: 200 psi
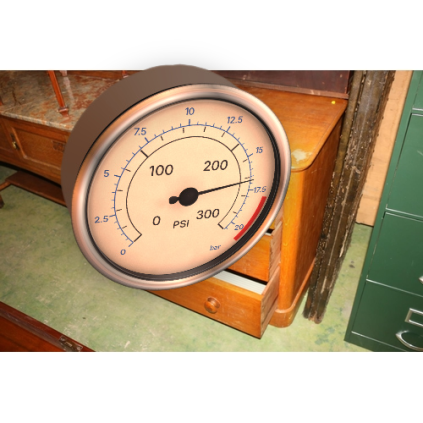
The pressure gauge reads 240 psi
